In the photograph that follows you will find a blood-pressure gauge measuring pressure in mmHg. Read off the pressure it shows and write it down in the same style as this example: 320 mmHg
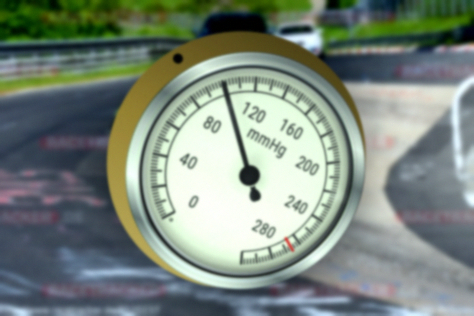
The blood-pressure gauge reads 100 mmHg
